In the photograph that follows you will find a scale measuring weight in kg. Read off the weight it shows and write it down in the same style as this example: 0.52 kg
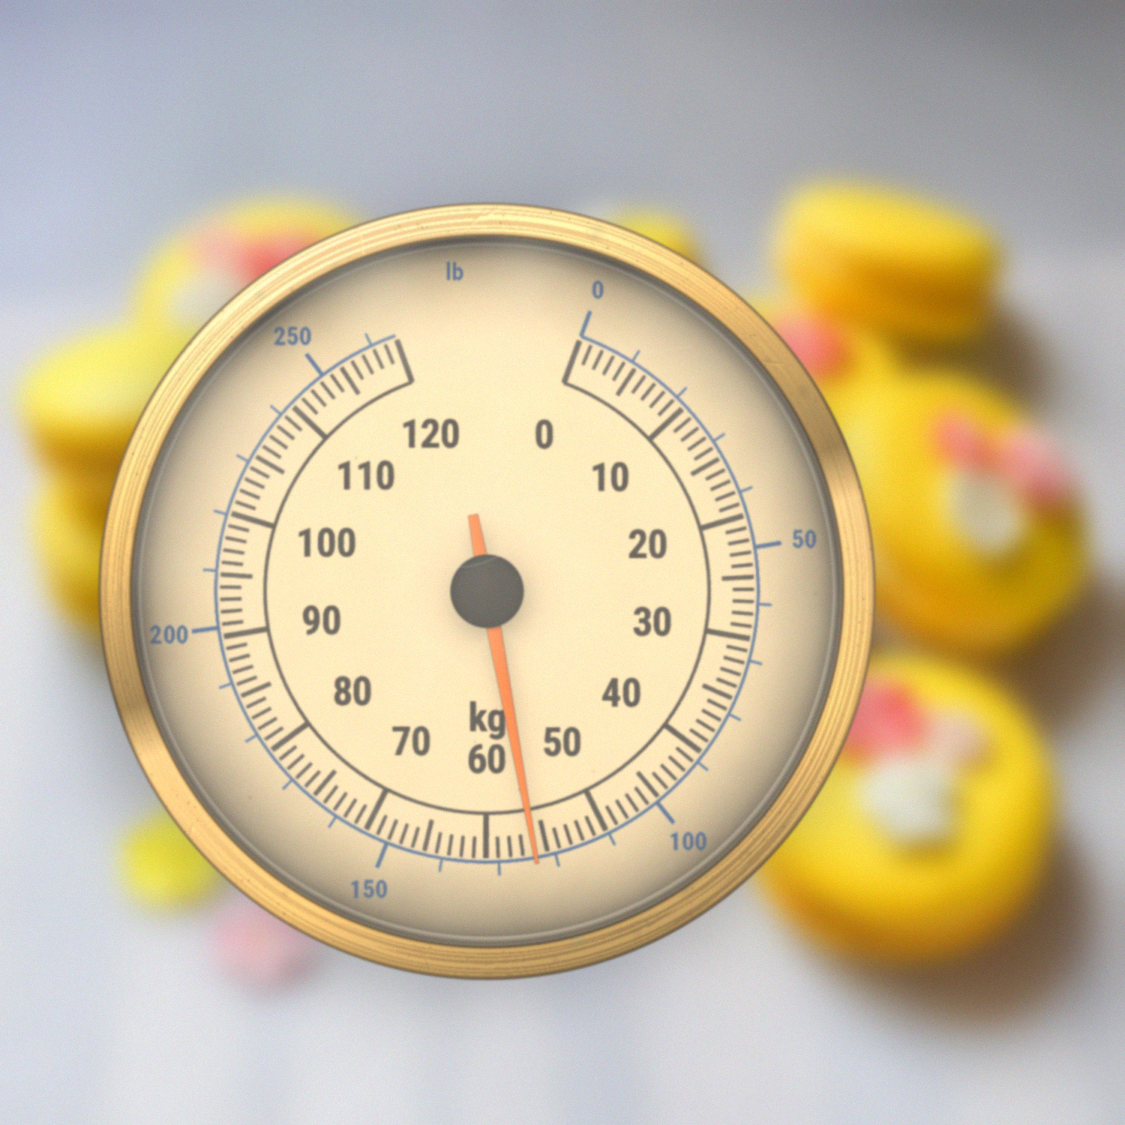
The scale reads 56 kg
